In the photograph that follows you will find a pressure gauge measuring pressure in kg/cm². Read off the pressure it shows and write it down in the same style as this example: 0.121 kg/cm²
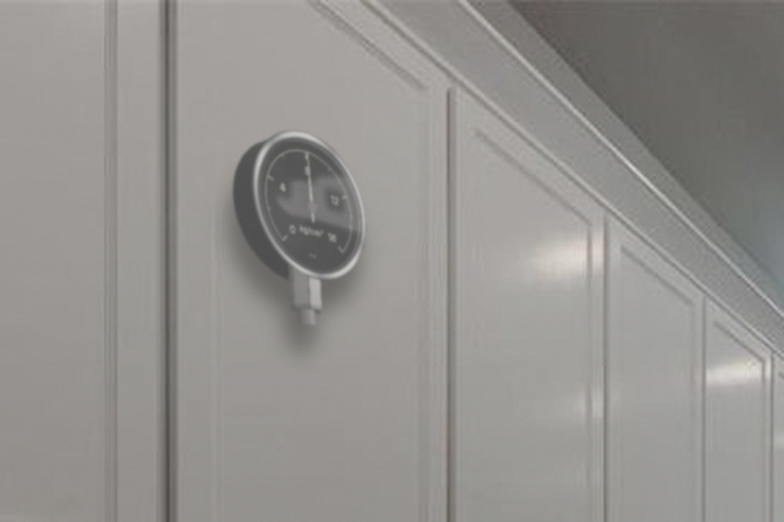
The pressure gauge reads 8 kg/cm²
